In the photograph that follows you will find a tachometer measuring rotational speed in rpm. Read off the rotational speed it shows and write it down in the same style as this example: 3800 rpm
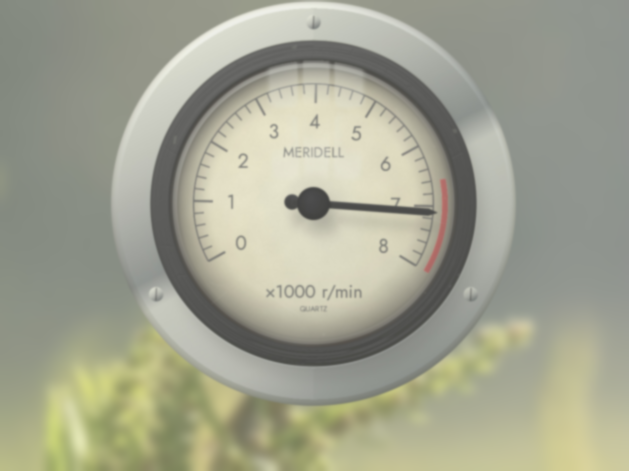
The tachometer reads 7100 rpm
